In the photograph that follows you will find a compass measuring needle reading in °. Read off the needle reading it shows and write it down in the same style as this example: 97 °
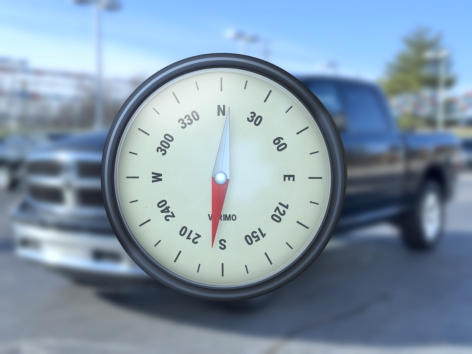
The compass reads 187.5 °
